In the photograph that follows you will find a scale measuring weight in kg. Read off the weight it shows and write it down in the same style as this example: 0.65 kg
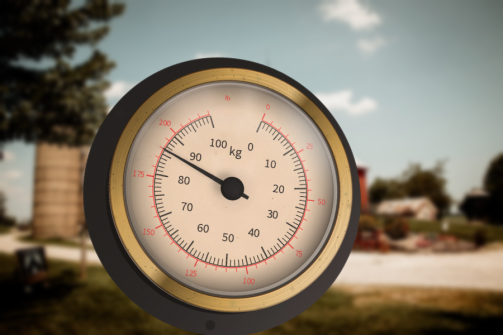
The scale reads 86 kg
